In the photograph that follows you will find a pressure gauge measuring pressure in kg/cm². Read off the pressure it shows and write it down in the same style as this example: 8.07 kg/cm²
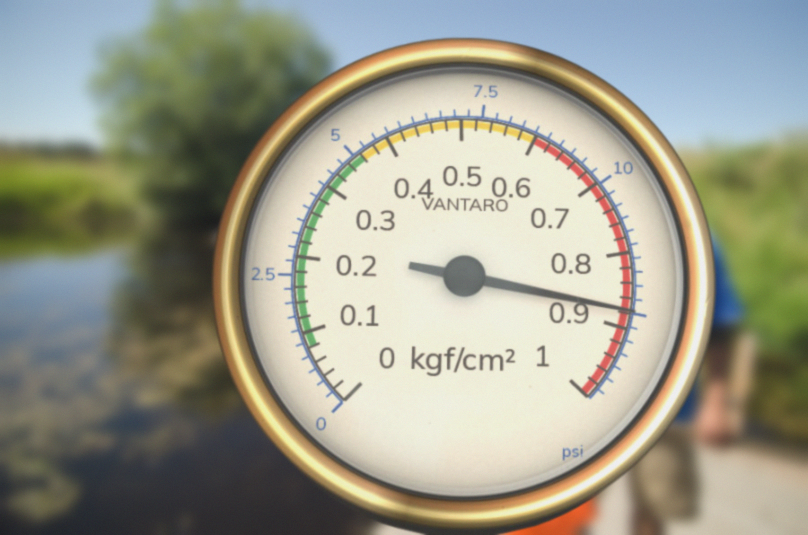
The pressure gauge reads 0.88 kg/cm²
